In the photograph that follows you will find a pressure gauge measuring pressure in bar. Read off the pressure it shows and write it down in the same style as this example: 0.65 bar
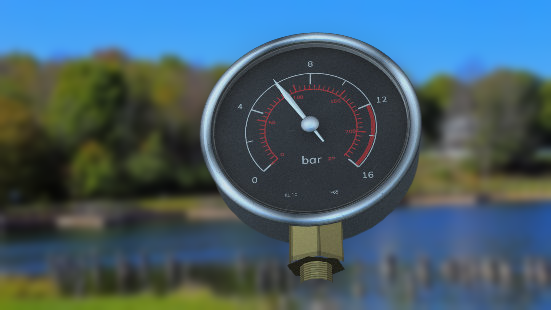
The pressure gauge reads 6 bar
